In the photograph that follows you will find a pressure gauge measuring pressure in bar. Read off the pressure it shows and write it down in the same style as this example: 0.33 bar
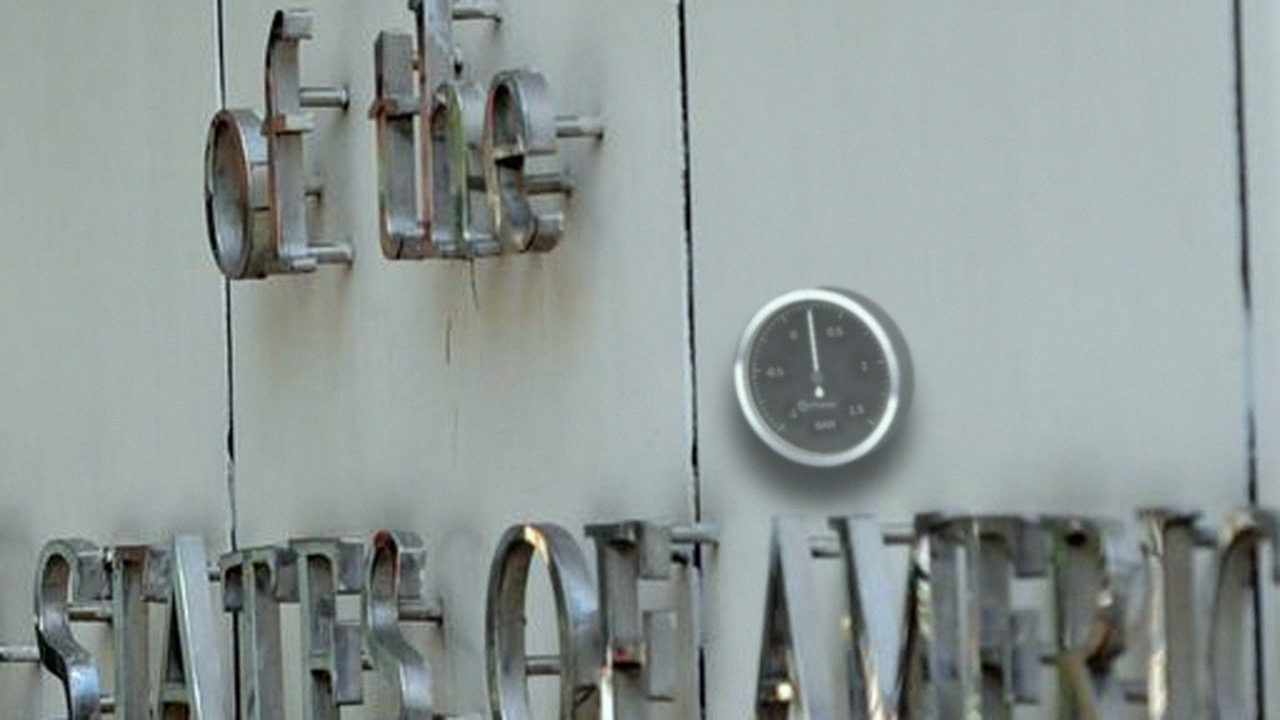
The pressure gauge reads 0.25 bar
